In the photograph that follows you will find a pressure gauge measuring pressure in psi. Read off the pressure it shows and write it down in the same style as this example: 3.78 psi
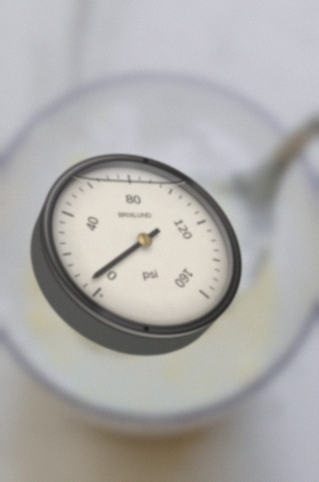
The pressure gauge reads 5 psi
